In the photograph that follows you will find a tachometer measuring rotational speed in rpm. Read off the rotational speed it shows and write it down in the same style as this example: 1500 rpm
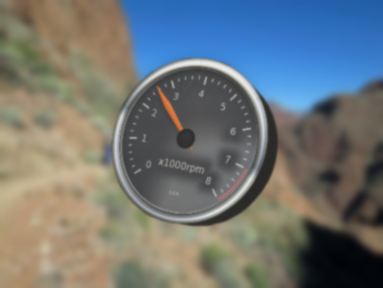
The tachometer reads 2600 rpm
